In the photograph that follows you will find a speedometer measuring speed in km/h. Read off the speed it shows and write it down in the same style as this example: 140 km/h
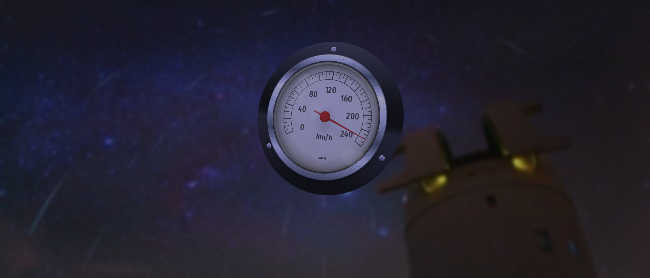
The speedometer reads 230 km/h
